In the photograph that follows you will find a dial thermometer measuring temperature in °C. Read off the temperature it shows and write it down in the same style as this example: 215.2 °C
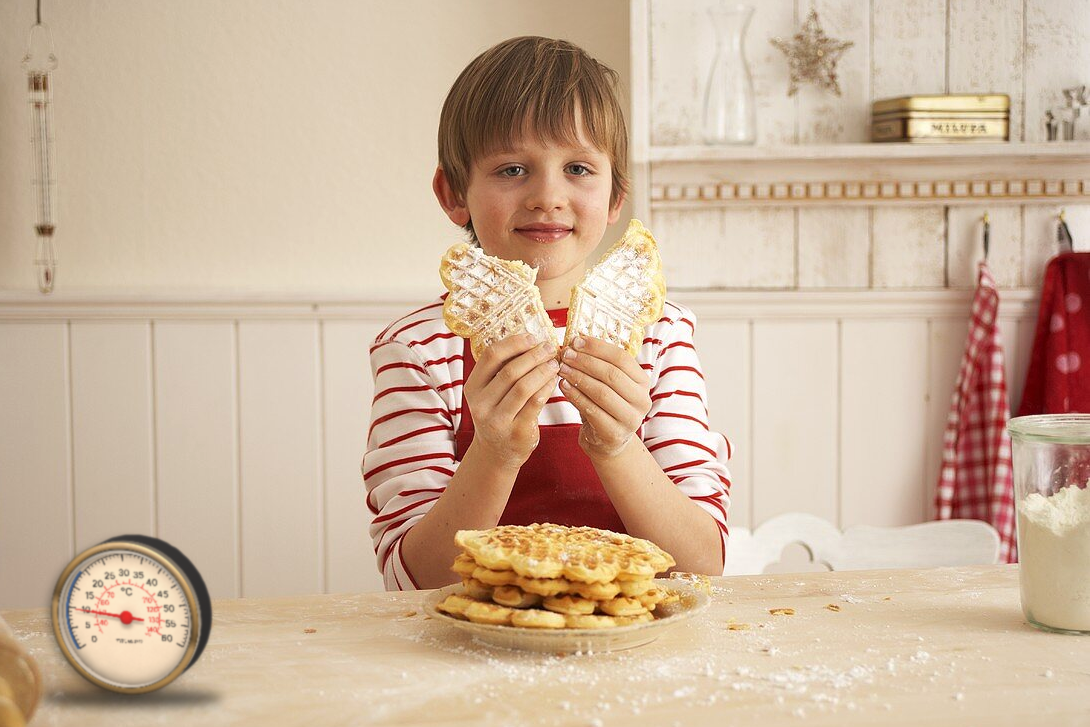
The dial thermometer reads 10 °C
